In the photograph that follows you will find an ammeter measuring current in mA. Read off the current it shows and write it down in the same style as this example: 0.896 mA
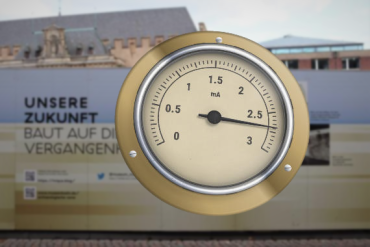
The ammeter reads 2.7 mA
